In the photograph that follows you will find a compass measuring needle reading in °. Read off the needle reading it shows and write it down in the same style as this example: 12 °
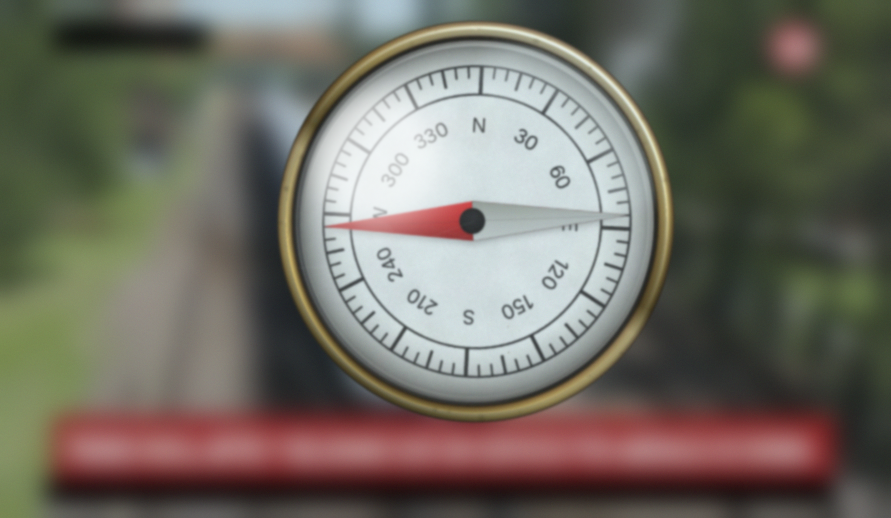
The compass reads 265 °
